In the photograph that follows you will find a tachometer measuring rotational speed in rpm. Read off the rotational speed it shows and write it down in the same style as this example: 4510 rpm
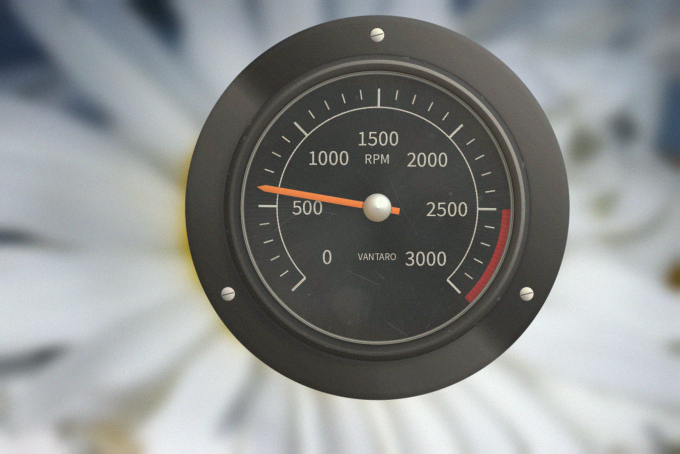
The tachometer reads 600 rpm
